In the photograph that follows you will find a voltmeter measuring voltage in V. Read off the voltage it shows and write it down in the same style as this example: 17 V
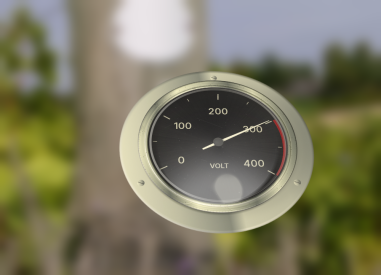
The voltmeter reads 300 V
